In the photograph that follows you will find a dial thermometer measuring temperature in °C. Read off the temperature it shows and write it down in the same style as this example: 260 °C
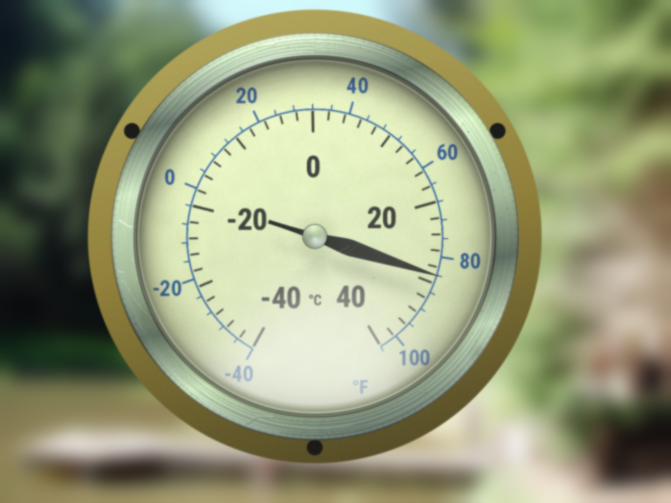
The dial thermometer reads 29 °C
